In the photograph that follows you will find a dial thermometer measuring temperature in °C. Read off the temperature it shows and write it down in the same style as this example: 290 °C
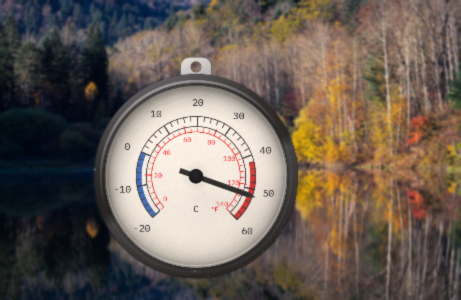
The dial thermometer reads 52 °C
